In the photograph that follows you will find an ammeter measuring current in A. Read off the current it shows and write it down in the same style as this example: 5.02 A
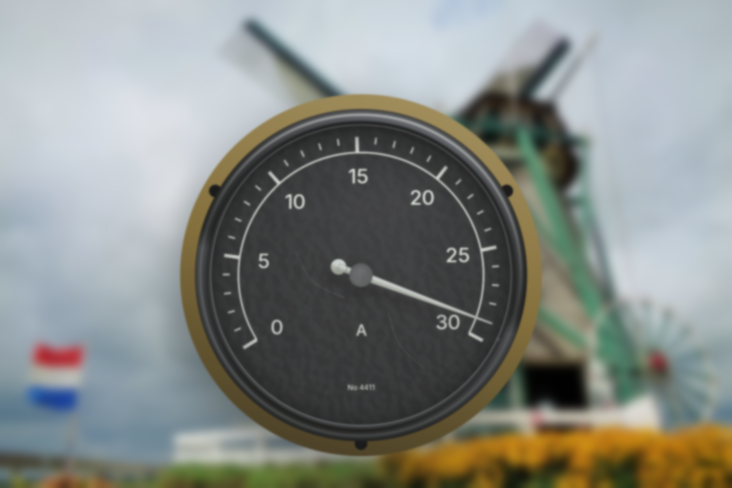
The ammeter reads 29 A
